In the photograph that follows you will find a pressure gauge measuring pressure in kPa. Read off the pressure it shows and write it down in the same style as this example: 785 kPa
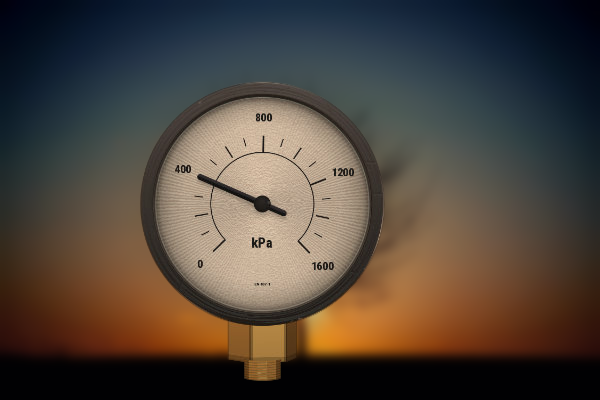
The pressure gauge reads 400 kPa
